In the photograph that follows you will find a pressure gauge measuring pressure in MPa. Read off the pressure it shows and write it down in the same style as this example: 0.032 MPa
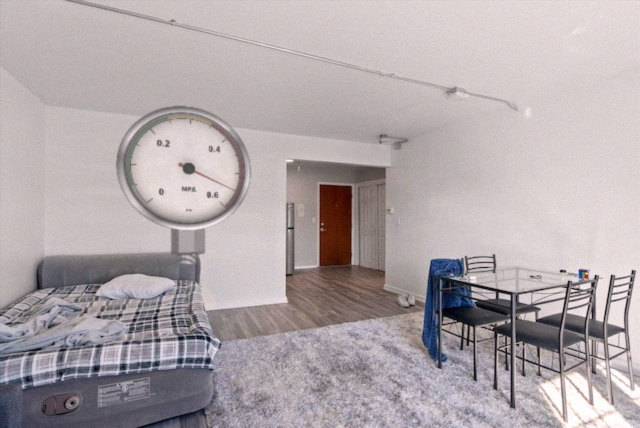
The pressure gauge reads 0.55 MPa
